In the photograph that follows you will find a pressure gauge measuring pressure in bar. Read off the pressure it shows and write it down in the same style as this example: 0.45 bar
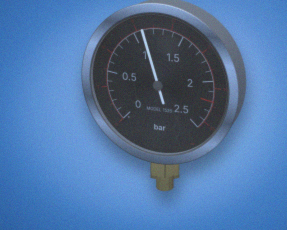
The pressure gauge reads 1.1 bar
